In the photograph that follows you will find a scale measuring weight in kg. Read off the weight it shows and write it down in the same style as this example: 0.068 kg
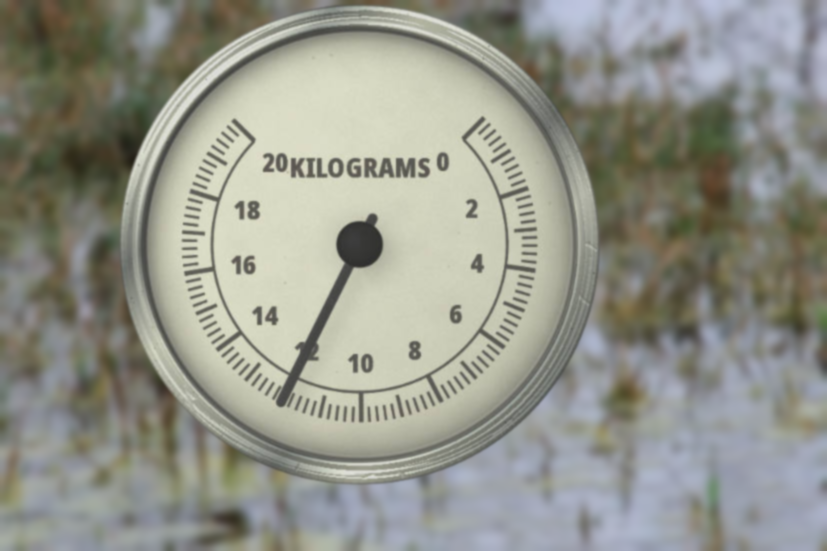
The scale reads 12 kg
